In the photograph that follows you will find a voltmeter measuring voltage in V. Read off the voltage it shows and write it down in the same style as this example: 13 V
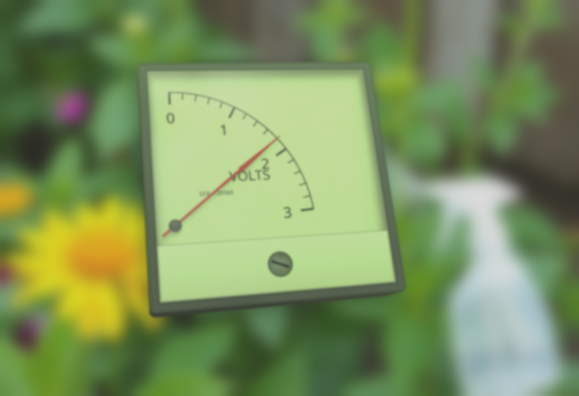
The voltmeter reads 1.8 V
